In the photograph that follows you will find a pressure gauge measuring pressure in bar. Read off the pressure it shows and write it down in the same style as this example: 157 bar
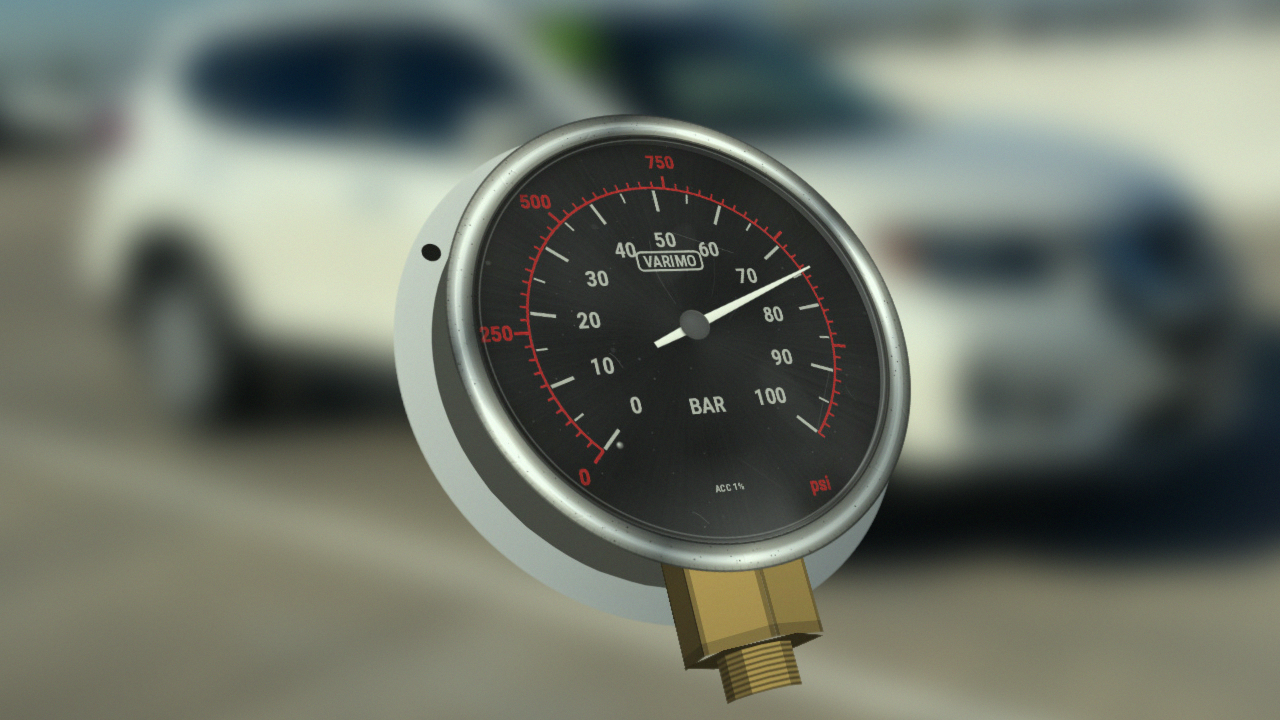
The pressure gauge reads 75 bar
